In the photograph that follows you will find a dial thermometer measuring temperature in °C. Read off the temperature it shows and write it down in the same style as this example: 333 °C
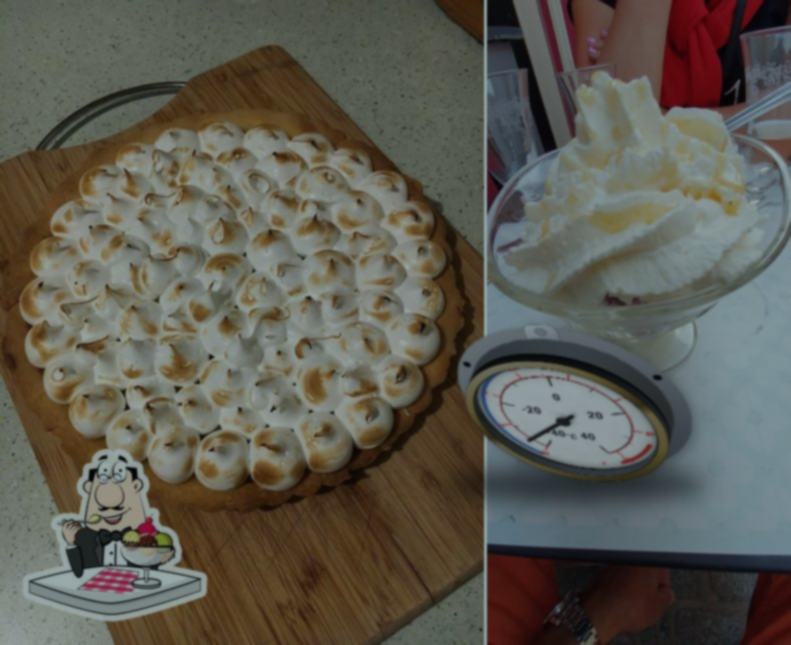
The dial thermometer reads -35 °C
